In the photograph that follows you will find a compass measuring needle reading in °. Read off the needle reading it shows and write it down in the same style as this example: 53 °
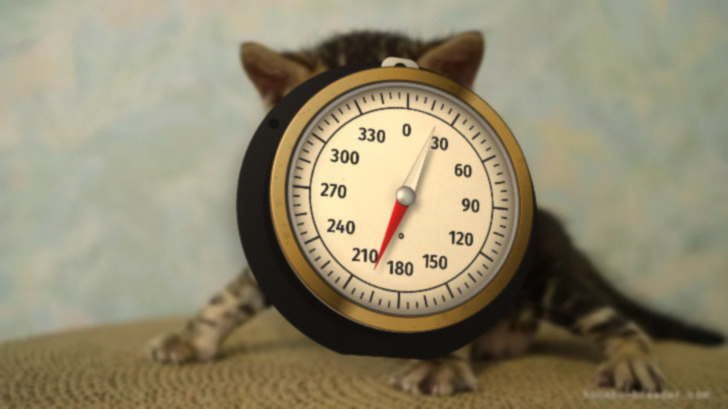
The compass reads 200 °
